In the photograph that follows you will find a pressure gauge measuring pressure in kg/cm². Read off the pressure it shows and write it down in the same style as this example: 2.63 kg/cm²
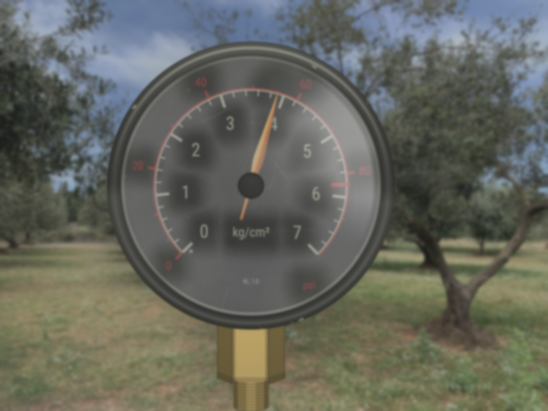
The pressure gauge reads 3.9 kg/cm²
